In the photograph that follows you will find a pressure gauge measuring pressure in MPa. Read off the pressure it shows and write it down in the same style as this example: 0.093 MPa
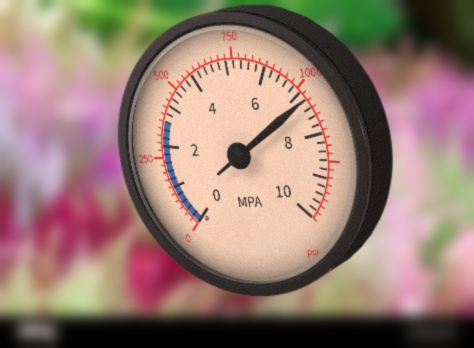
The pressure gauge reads 7.2 MPa
